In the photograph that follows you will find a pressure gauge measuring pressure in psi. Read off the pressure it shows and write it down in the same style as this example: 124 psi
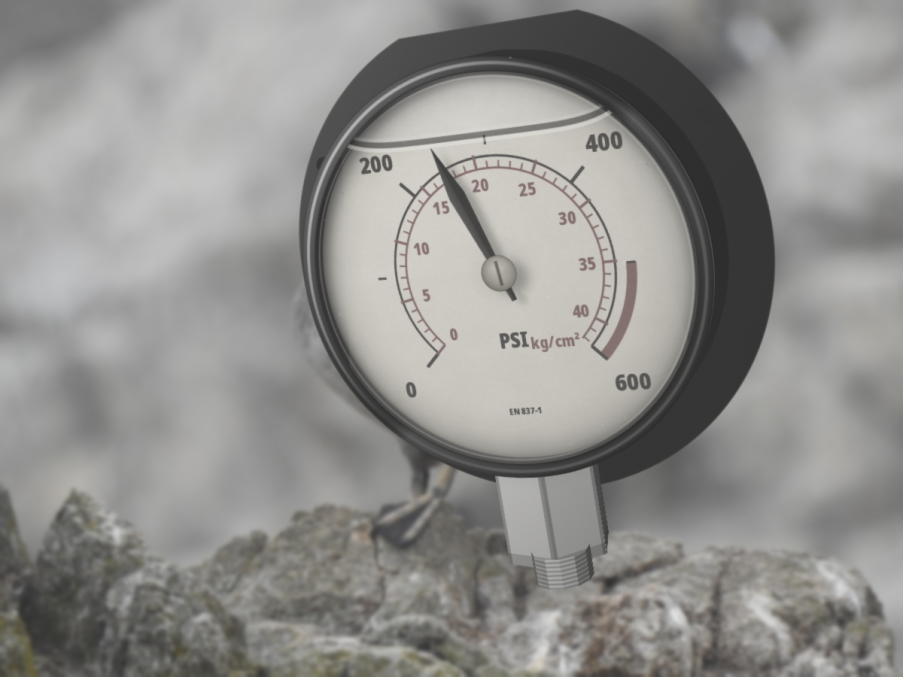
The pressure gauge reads 250 psi
